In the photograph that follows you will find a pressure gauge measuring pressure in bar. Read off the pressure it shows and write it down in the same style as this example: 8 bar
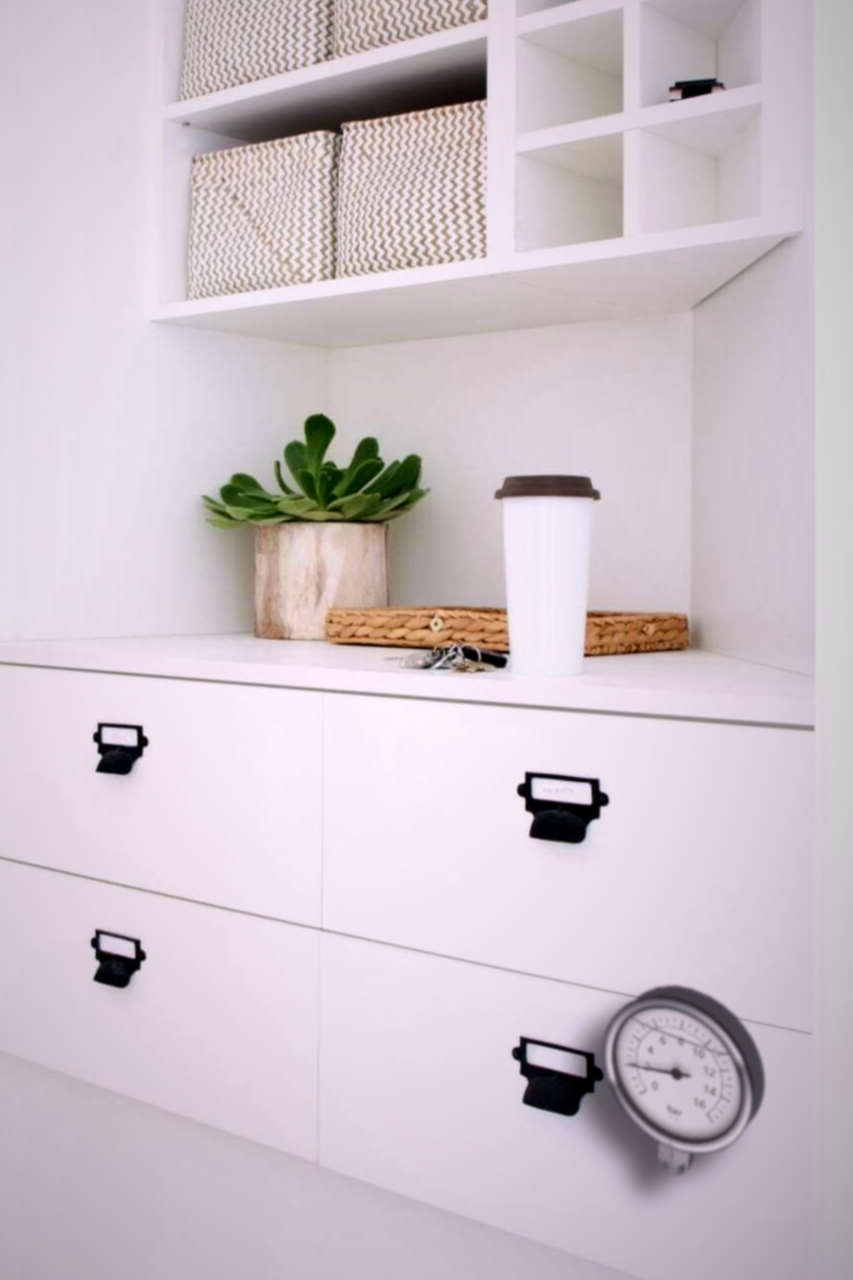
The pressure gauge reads 2 bar
